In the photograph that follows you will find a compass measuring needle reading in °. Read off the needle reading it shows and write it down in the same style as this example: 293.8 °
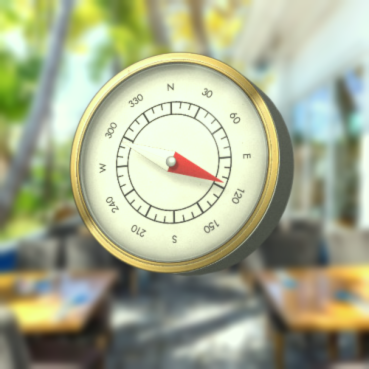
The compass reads 115 °
